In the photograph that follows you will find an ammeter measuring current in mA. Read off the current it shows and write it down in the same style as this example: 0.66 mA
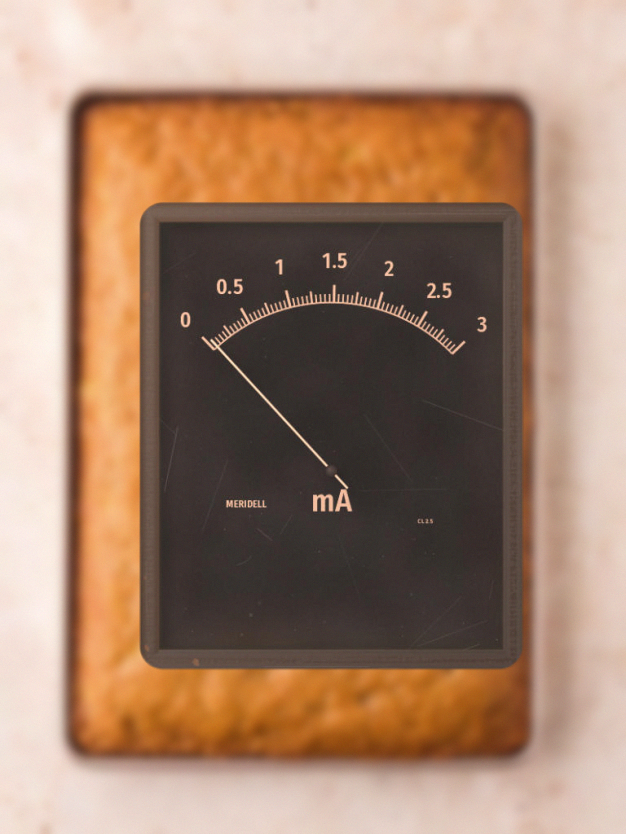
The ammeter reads 0.05 mA
